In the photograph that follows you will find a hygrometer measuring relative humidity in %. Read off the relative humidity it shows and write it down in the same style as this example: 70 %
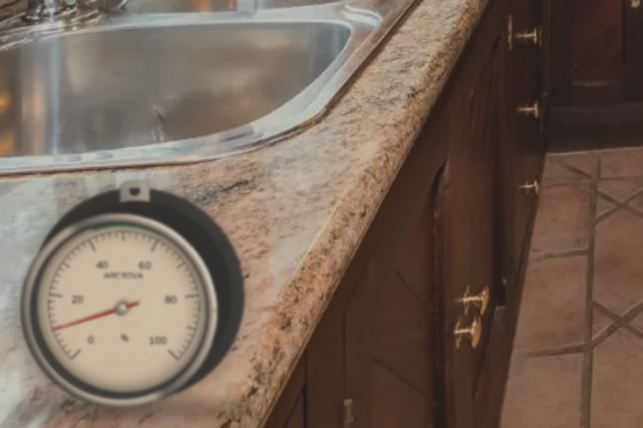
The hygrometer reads 10 %
